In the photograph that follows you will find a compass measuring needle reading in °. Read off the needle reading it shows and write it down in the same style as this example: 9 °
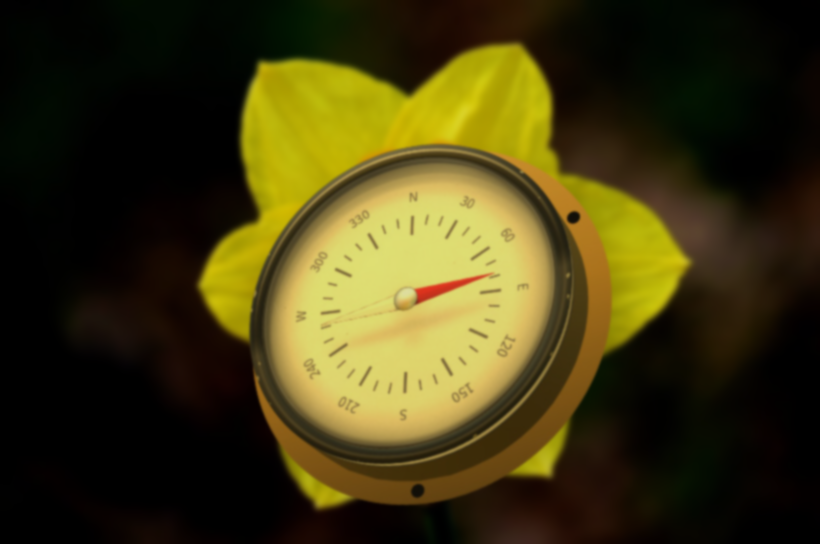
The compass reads 80 °
